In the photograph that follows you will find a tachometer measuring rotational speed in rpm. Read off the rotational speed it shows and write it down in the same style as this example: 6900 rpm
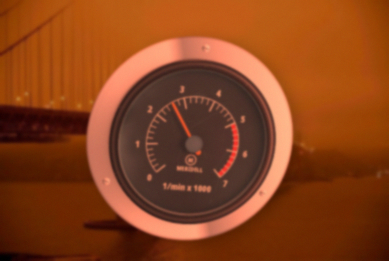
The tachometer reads 2600 rpm
